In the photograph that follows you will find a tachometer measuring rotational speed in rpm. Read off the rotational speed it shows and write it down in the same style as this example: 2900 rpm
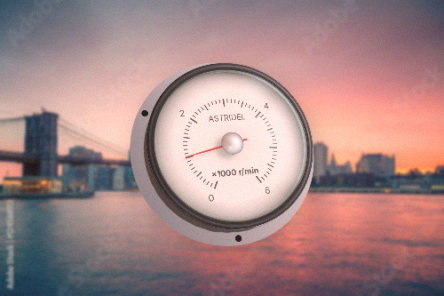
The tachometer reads 1000 rpm
